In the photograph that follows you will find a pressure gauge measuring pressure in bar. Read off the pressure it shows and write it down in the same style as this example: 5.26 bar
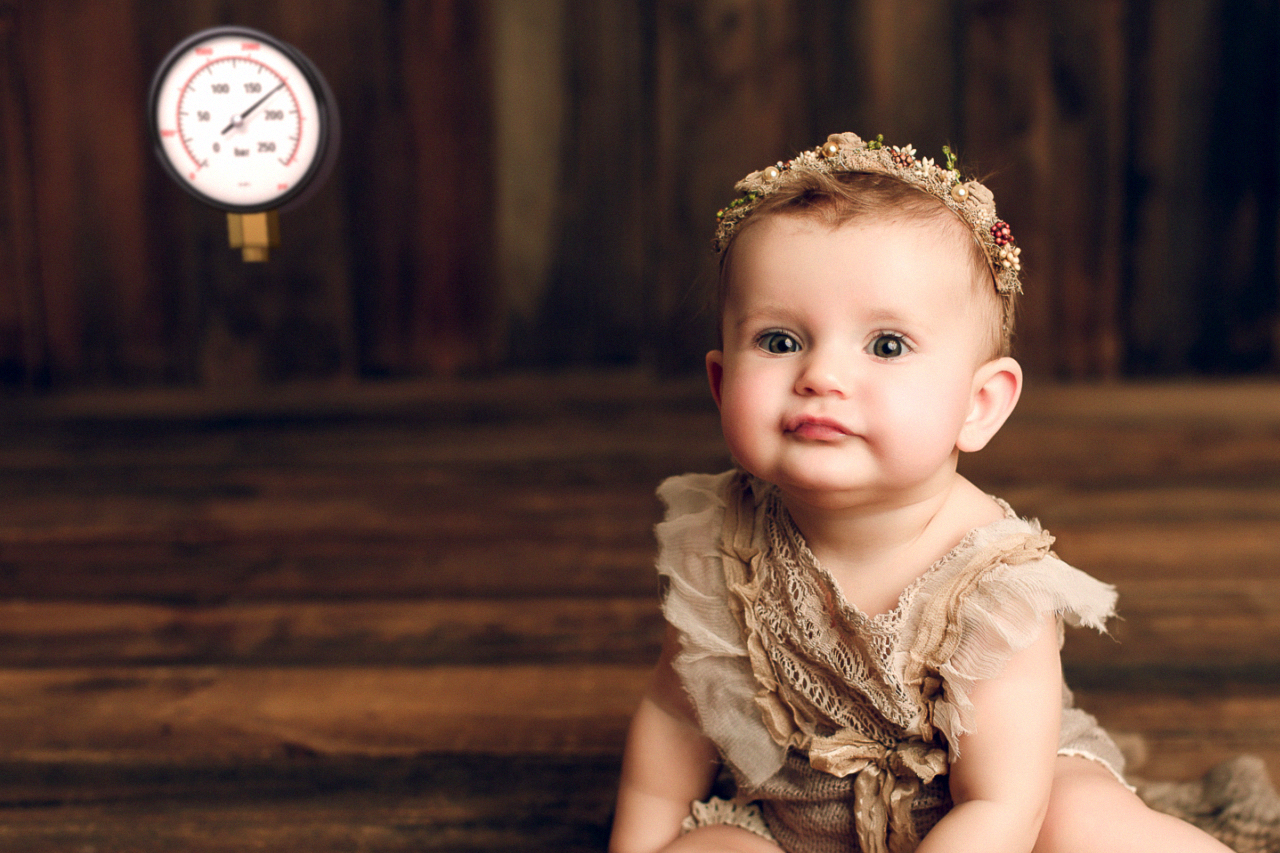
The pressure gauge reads 175 bar
